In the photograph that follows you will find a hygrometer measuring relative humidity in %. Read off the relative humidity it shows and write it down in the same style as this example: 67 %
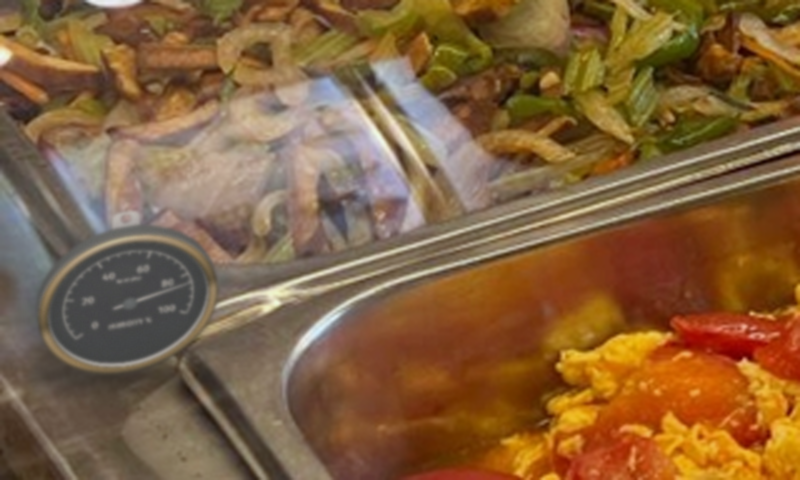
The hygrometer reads 84 %
